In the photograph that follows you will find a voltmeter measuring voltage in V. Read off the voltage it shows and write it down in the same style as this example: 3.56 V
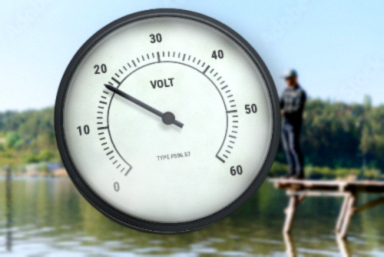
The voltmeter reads 18 V
